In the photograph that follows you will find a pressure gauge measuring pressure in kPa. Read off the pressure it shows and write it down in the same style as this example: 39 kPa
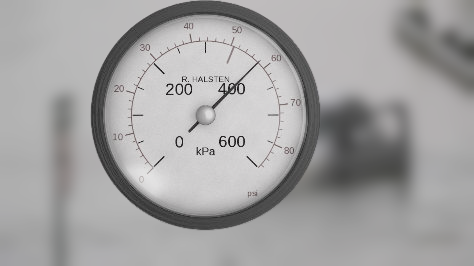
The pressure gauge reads 400 kPa
